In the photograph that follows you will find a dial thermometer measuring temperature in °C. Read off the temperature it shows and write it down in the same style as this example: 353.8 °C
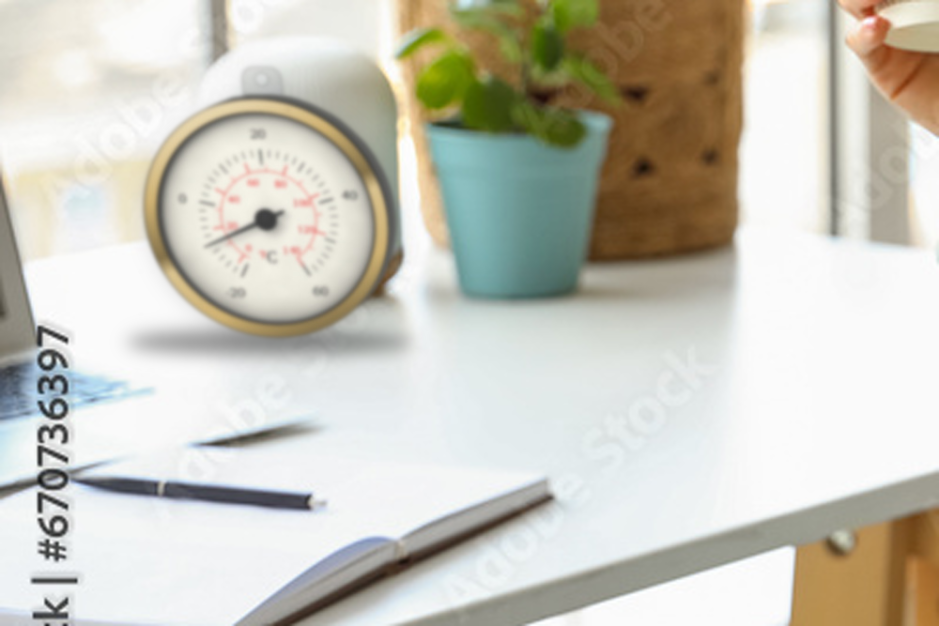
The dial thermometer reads -10 °C
